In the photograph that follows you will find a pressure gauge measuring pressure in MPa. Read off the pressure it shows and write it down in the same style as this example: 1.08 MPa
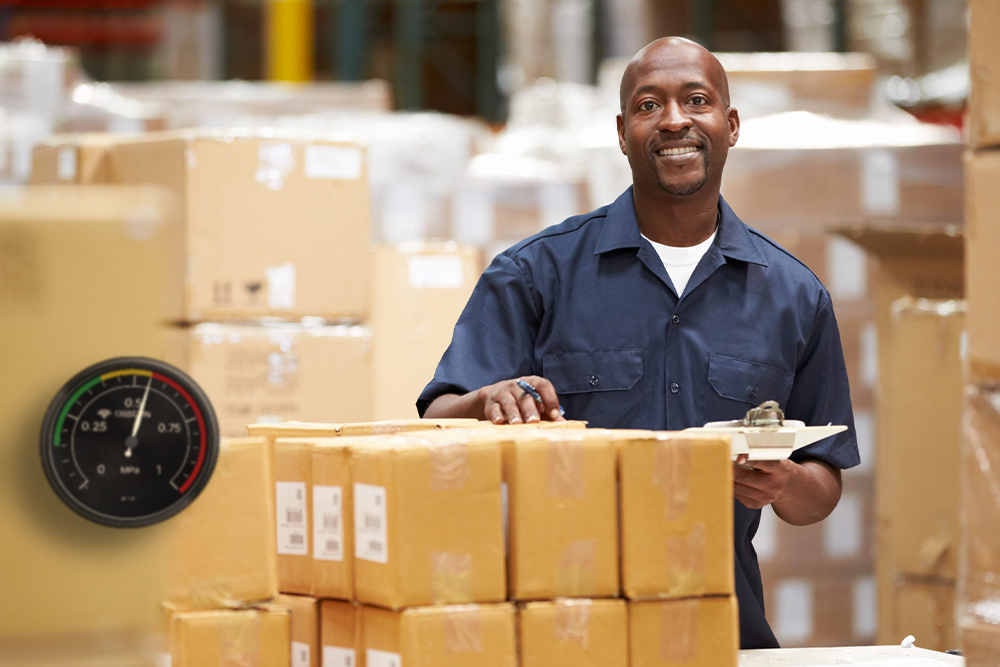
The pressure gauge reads 0.55 MPa
